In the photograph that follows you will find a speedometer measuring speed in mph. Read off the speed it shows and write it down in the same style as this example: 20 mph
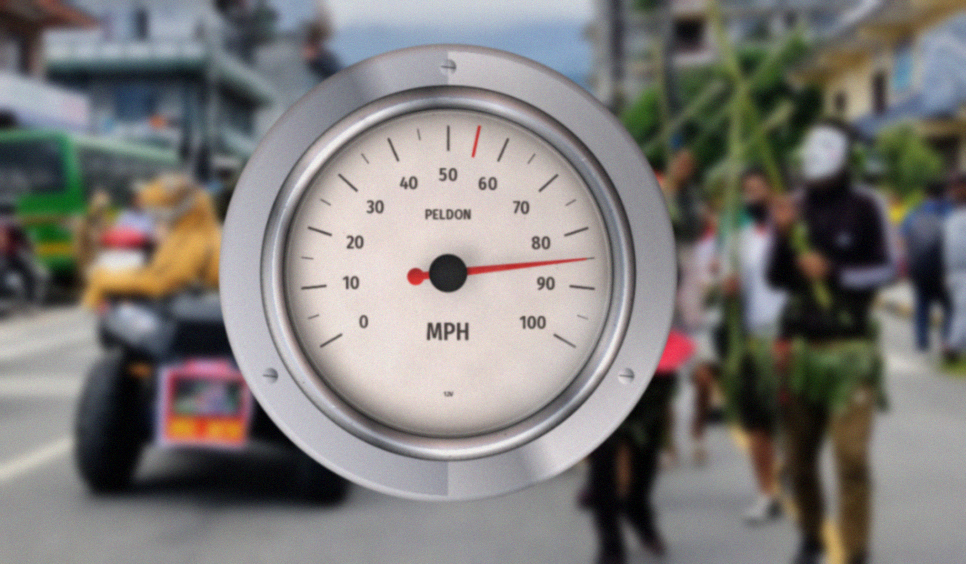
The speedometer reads 85 mph
